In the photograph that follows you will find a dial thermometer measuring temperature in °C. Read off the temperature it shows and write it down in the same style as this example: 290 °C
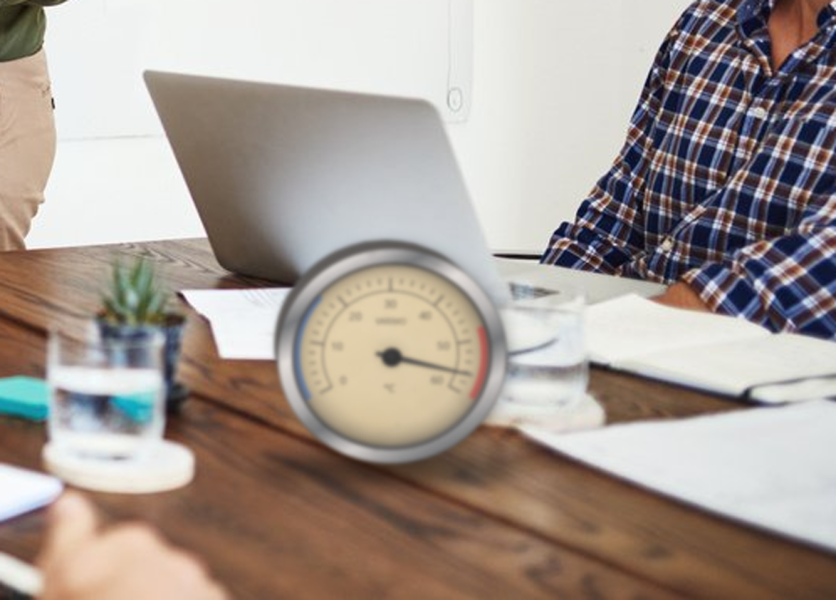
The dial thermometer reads 56 °C
